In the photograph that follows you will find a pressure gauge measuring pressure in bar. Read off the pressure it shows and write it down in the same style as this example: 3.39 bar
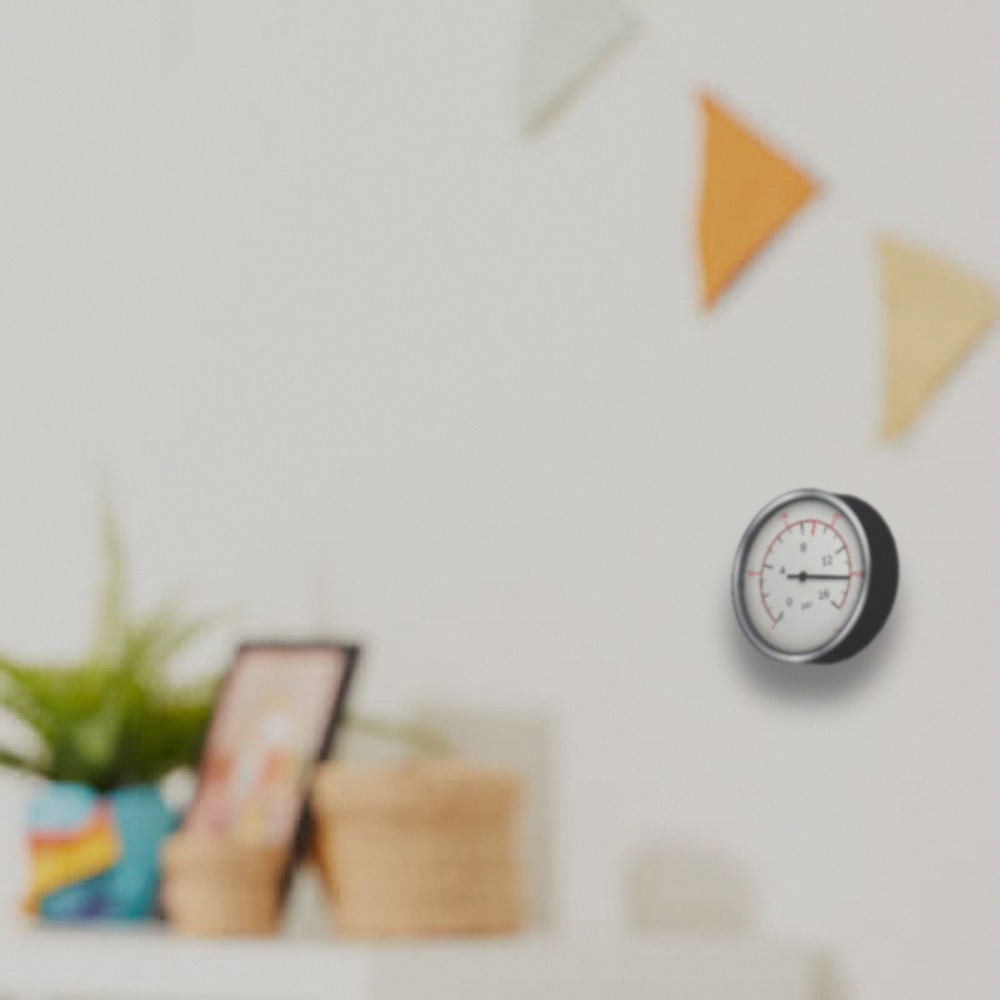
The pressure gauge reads 14 bar
